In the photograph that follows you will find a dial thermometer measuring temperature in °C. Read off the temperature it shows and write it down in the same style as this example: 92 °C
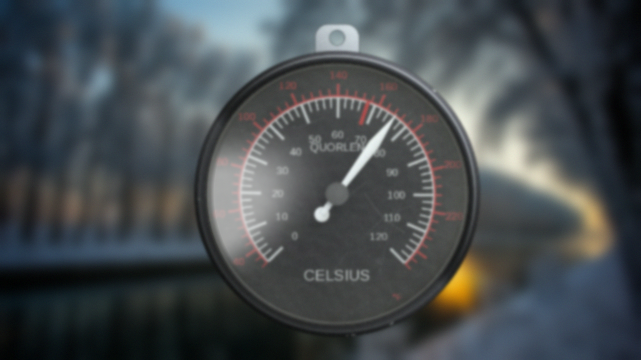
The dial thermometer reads 76 °C
